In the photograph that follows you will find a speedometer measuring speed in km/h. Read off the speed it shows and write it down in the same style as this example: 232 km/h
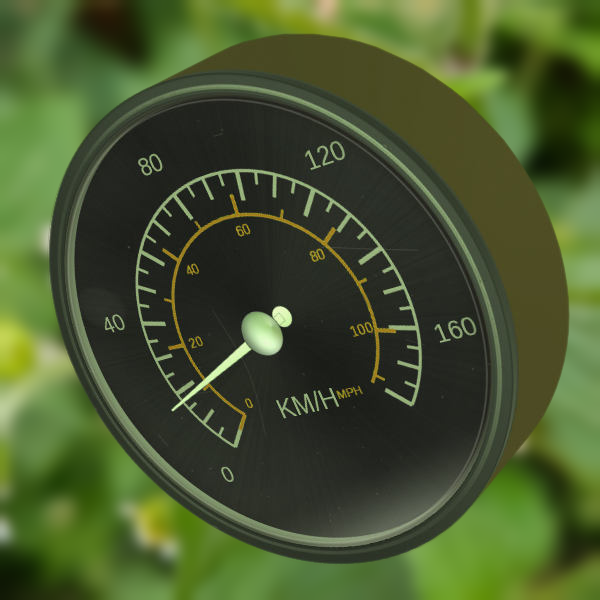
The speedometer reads 17.5 km/h
